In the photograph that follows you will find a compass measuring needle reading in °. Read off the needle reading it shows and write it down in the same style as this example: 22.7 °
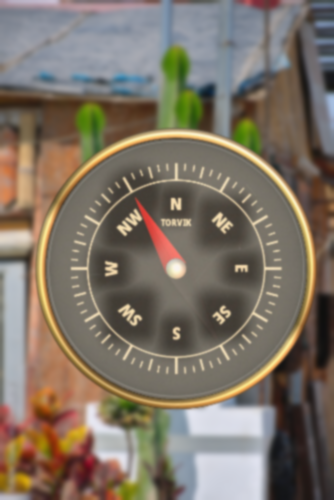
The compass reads 330 °
